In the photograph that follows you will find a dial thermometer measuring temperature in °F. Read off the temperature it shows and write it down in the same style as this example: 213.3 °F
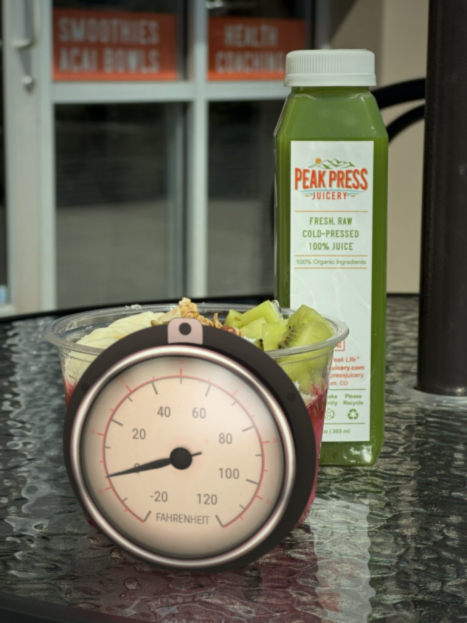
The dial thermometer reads 0 °F
